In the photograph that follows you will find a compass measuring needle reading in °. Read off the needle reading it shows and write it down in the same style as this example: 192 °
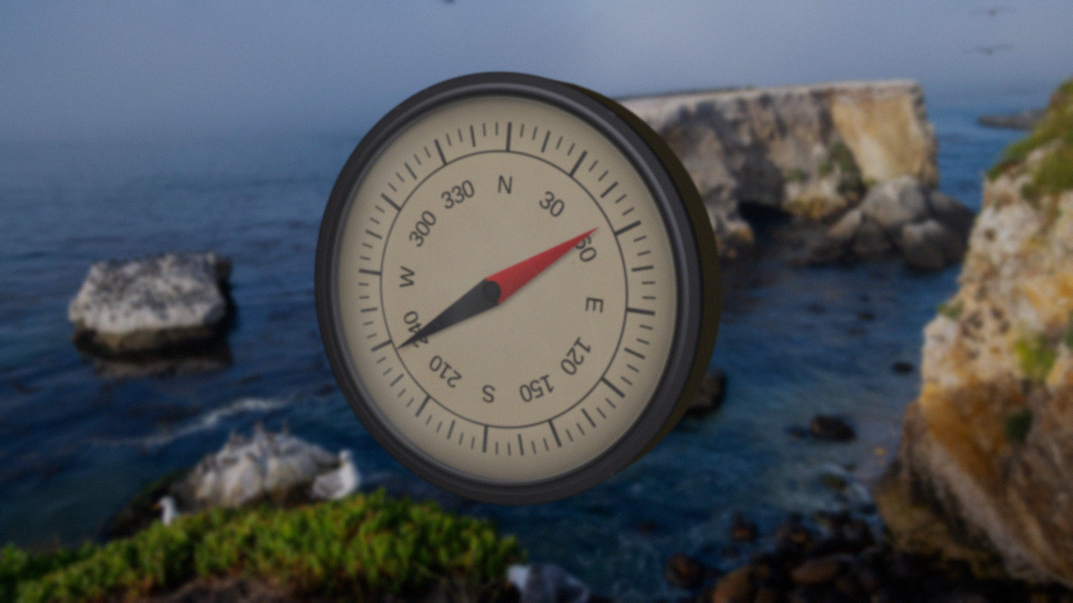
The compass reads 55 °
